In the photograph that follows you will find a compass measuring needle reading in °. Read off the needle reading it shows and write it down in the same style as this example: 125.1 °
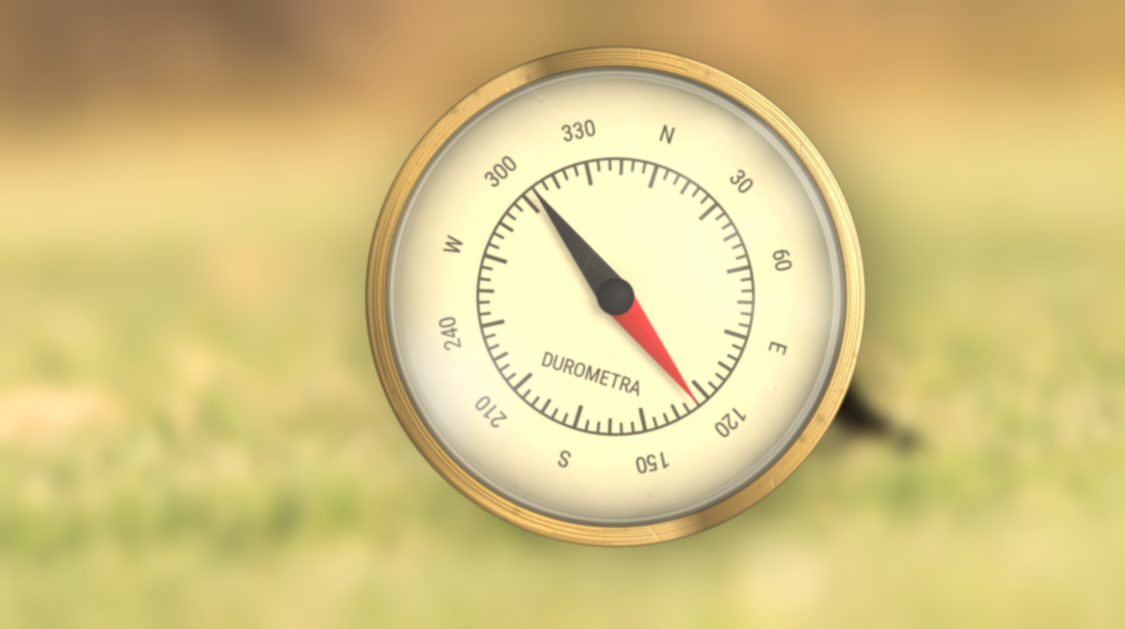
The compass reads 125 °
